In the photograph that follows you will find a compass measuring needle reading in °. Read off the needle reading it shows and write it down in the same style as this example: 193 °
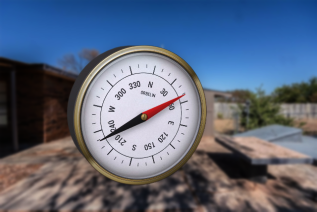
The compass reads 50 °
